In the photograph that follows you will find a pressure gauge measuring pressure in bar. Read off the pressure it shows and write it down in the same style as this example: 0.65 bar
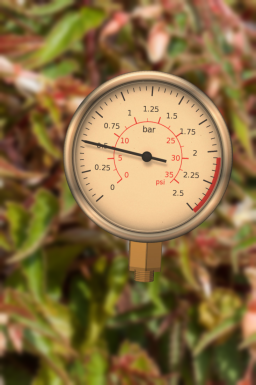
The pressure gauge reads 0.5 bar
